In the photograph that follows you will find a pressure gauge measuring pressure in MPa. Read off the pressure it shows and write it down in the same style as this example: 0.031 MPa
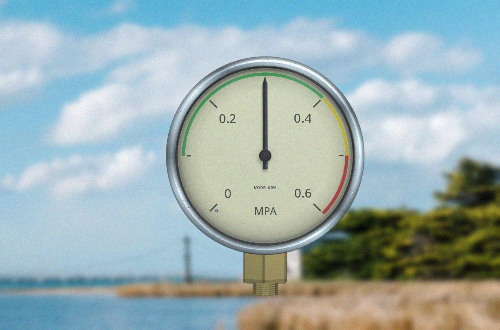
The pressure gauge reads 0.3 MPa
